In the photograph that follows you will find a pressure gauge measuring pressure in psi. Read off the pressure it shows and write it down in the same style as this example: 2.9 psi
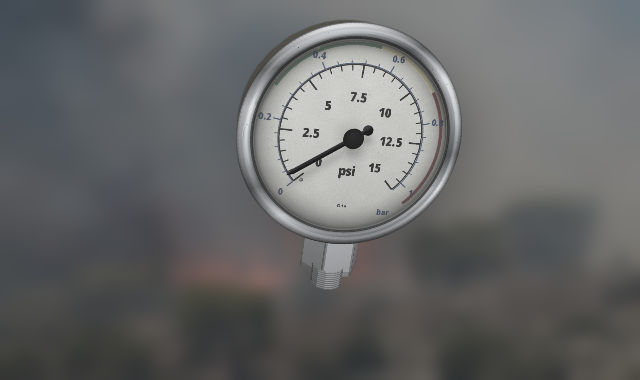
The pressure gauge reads 0.5 psi
